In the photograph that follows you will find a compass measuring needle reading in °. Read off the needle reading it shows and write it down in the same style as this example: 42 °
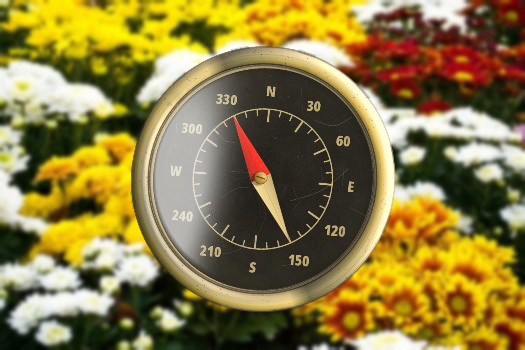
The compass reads 330 °
